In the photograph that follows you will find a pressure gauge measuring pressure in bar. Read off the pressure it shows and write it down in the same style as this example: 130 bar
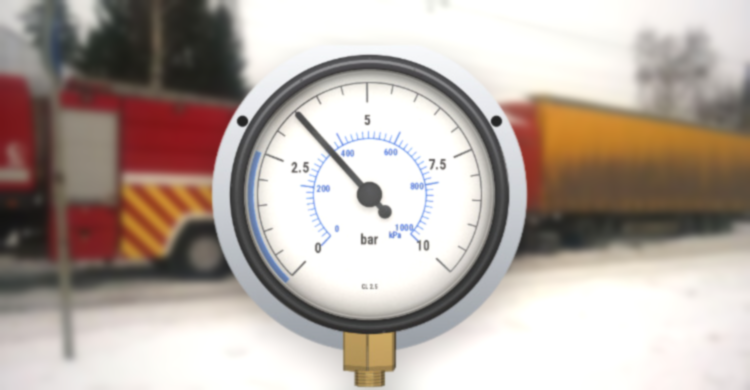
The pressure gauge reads 3.5 bar
